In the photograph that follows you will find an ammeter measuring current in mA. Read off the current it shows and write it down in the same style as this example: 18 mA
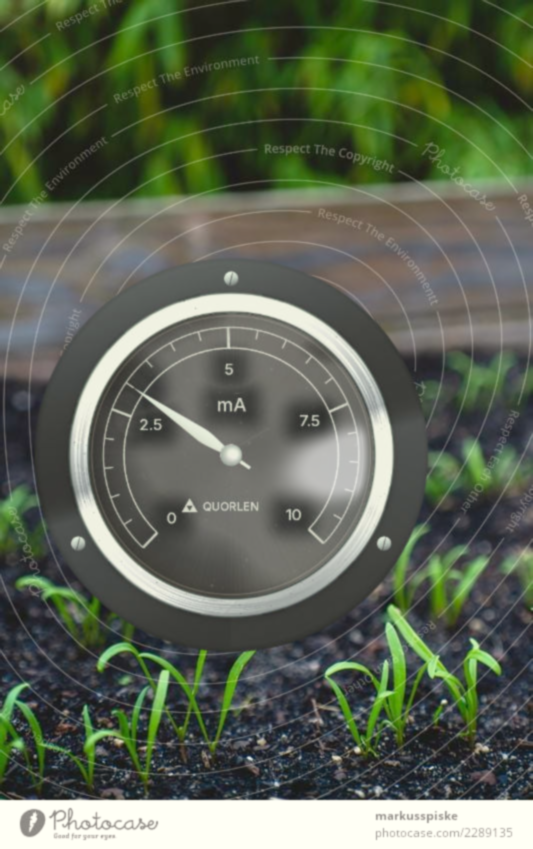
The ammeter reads 3 mA
